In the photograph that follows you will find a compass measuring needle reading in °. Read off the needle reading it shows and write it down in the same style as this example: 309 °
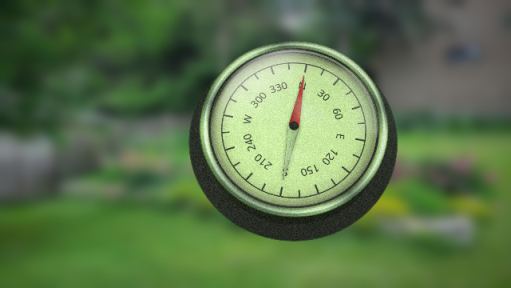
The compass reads 0 °
